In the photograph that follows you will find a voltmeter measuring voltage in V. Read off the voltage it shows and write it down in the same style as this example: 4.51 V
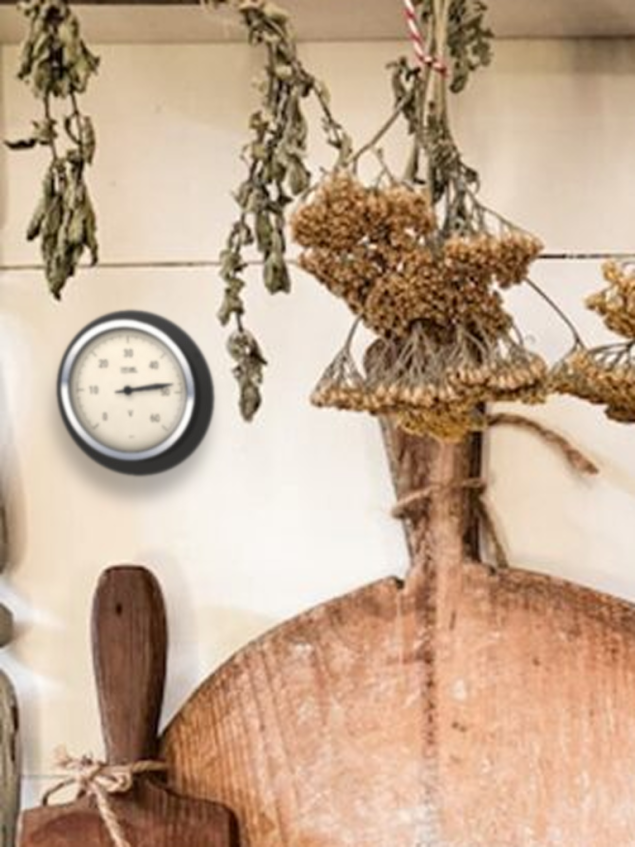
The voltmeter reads 48 V
